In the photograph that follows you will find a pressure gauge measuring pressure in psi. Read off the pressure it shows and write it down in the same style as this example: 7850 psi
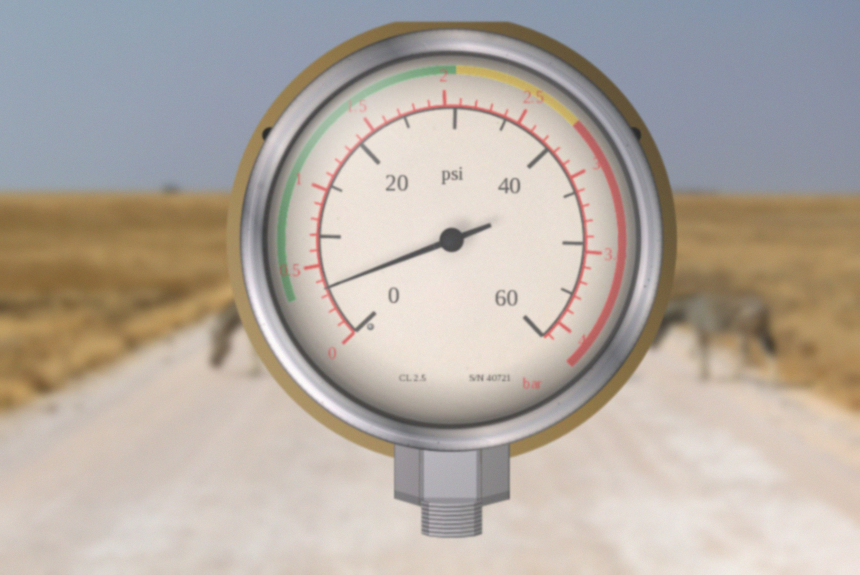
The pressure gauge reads 5 psi
